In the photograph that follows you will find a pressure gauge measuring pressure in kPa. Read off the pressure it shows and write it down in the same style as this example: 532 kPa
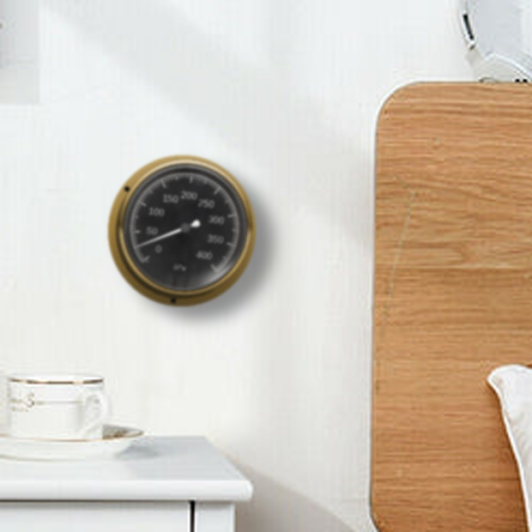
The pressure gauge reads 25 kPa
